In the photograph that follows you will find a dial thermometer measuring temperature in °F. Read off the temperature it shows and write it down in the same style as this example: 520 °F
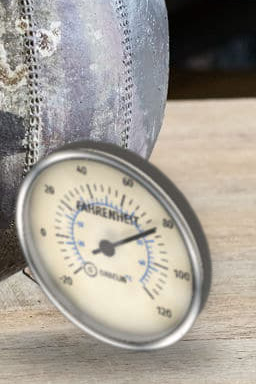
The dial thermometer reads 80 °F
